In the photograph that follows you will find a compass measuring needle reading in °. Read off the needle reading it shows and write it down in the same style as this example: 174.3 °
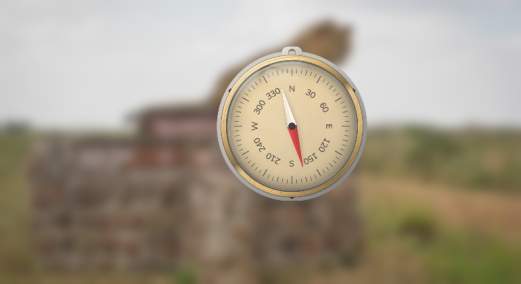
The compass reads 165 °
